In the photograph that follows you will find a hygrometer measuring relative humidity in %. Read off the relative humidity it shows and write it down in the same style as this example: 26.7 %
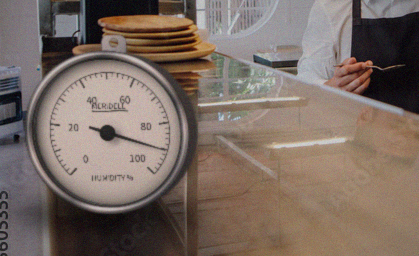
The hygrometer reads 90 %
